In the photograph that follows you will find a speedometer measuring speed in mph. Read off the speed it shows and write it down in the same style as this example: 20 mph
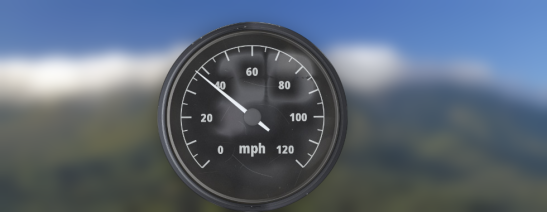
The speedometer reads 37.5 mph
